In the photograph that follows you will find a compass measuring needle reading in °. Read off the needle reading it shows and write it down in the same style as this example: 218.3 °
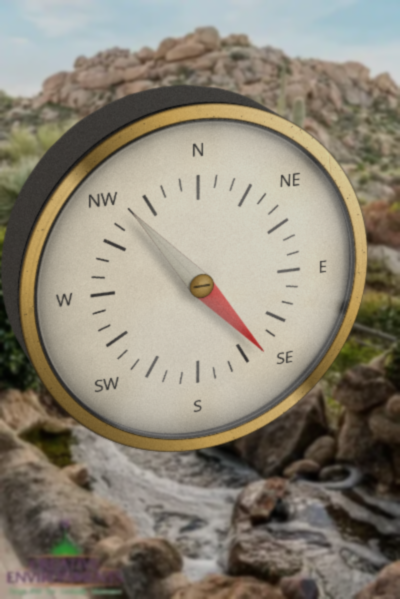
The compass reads 140 °
